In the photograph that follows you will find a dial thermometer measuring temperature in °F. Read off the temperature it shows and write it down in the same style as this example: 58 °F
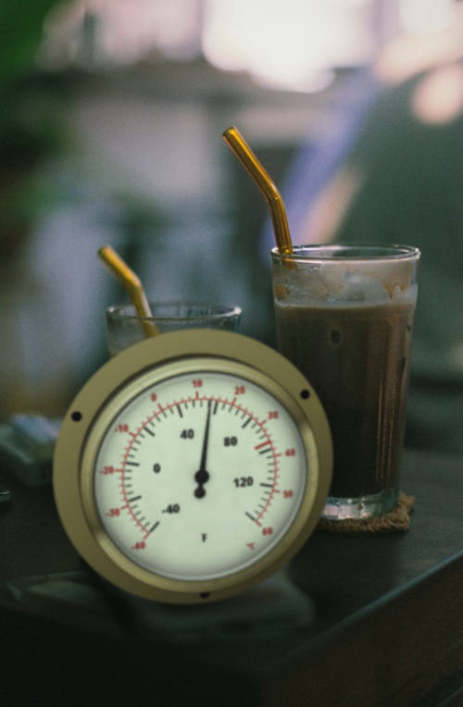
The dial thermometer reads 56 °F
